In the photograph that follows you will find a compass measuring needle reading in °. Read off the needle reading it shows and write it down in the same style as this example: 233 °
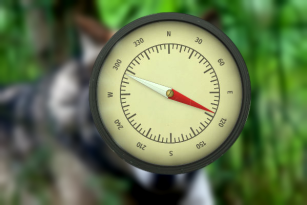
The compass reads 115 °
